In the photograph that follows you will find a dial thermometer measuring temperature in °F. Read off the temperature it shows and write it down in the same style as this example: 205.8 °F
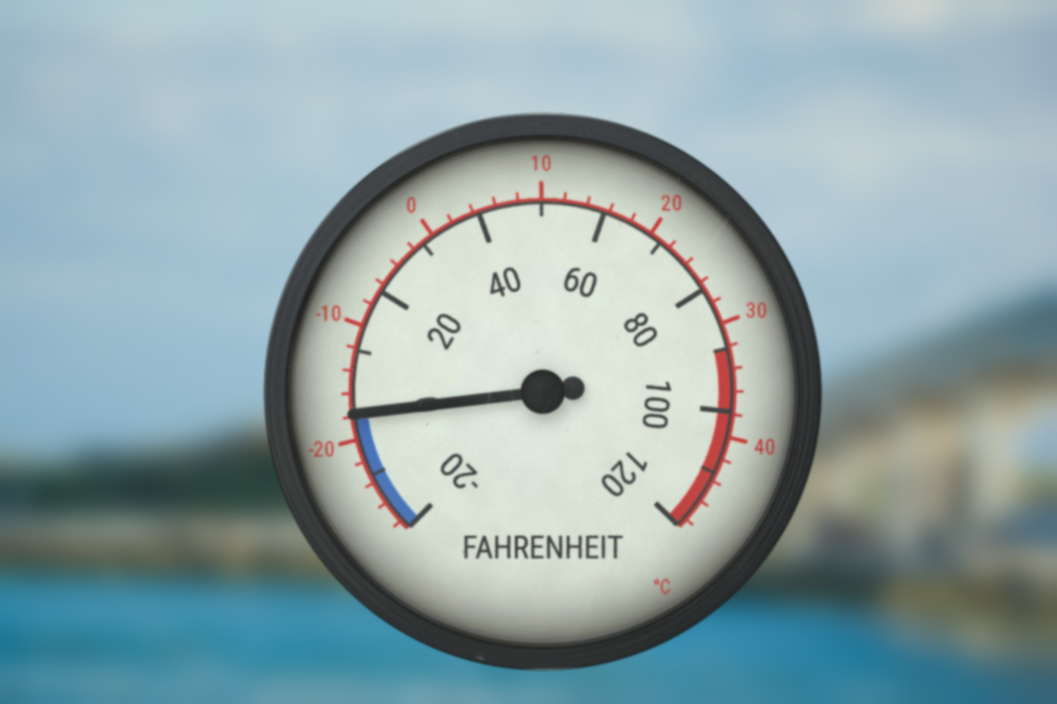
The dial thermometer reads 0 °F
